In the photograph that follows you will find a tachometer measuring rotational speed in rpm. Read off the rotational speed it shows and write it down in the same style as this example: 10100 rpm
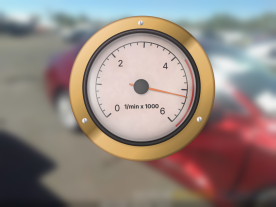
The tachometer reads 5200 rpm
